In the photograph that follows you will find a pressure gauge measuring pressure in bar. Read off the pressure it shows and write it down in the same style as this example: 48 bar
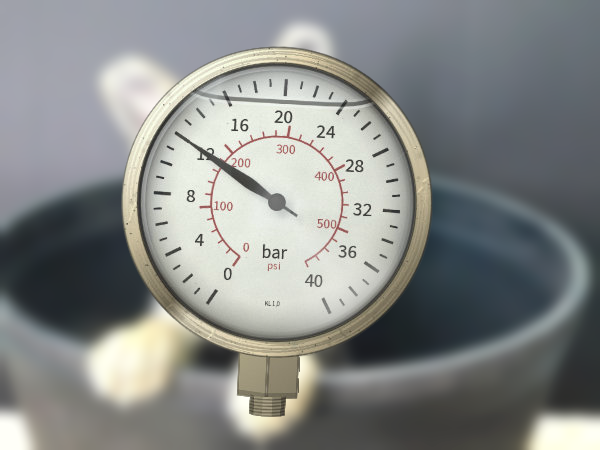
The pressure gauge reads 12 bar
